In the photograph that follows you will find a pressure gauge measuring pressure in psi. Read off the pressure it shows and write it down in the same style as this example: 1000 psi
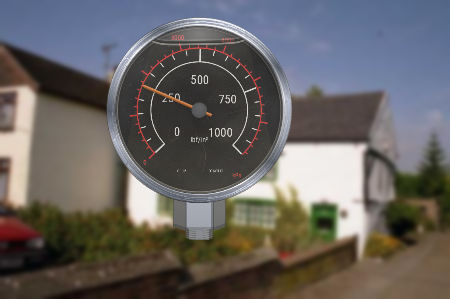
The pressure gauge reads 250 psi
